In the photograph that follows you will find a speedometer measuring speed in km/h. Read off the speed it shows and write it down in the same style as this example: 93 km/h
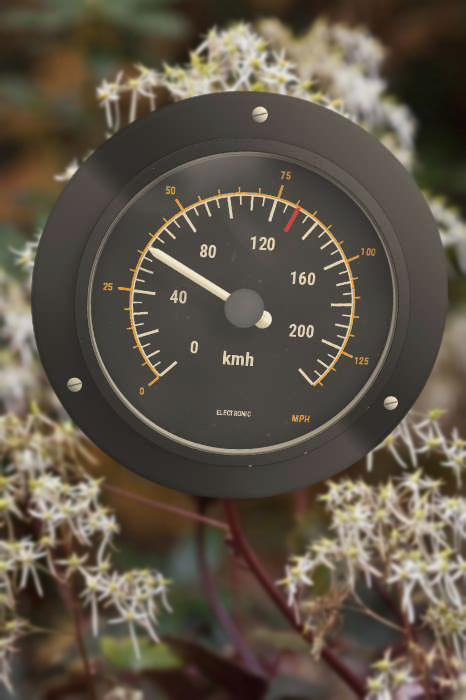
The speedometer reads 60 km/h
